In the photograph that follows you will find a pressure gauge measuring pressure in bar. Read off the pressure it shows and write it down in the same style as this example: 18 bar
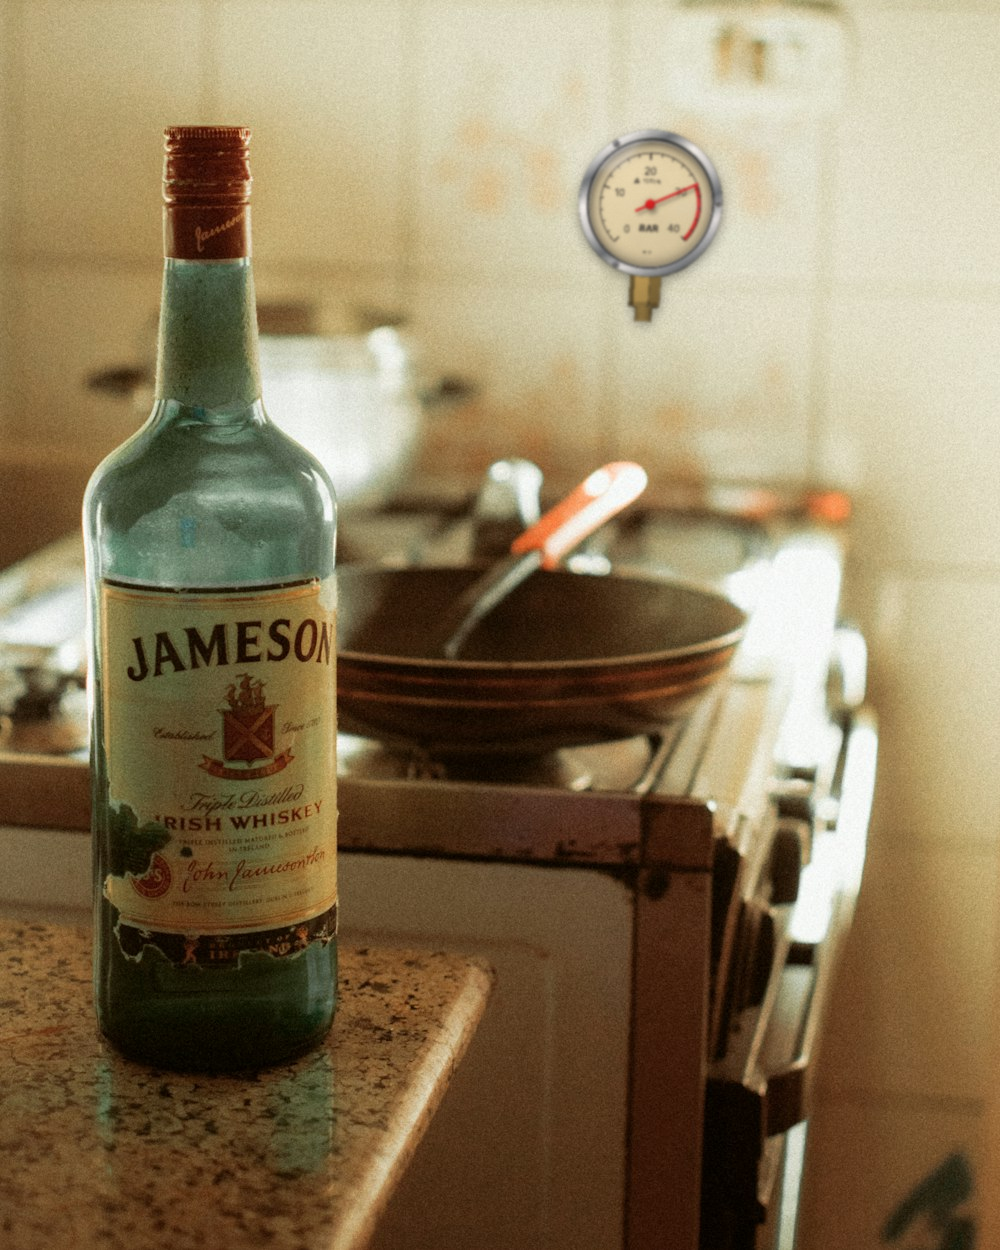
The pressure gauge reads 30 bar
